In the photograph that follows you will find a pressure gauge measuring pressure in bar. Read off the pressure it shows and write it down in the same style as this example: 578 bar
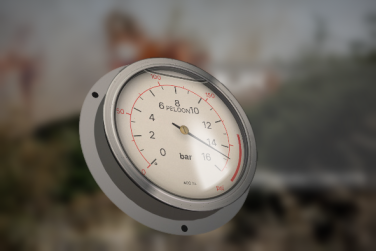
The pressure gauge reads 15 bar
